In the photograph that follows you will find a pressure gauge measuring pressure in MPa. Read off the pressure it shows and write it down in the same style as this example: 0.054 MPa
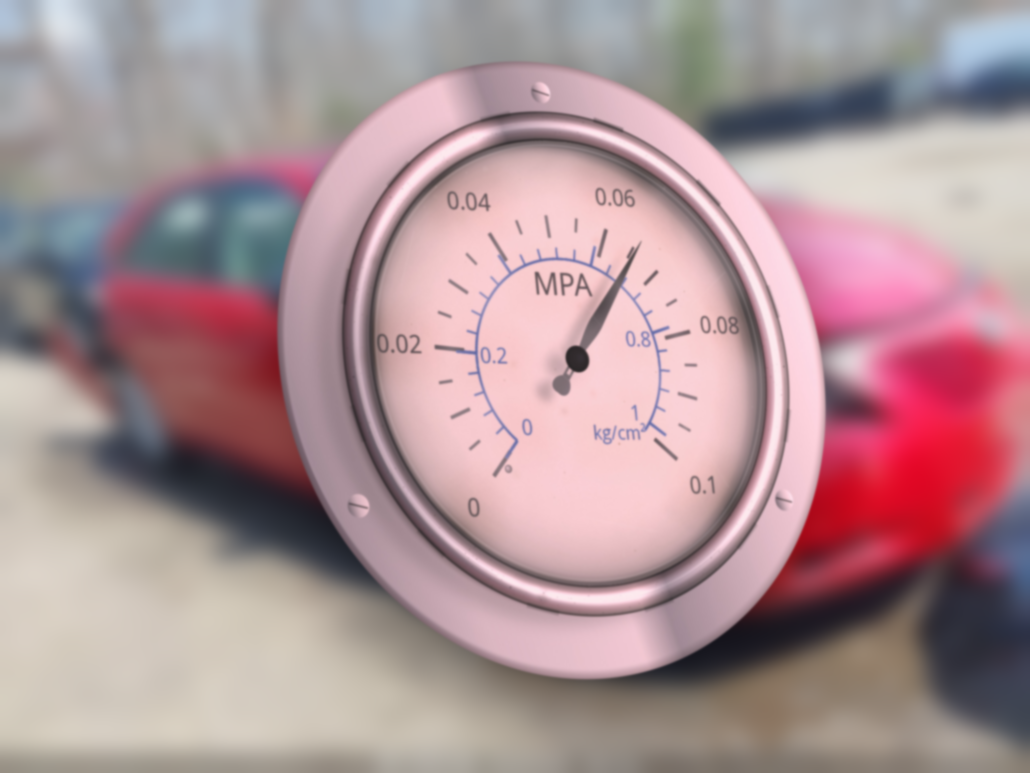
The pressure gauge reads 0.065 MPa
